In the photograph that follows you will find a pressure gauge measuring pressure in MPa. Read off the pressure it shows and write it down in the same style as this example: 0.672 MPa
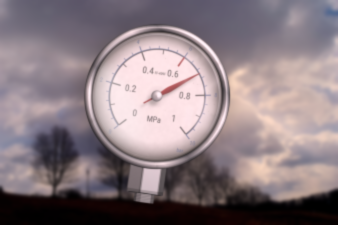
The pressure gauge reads 0.7 MPa
